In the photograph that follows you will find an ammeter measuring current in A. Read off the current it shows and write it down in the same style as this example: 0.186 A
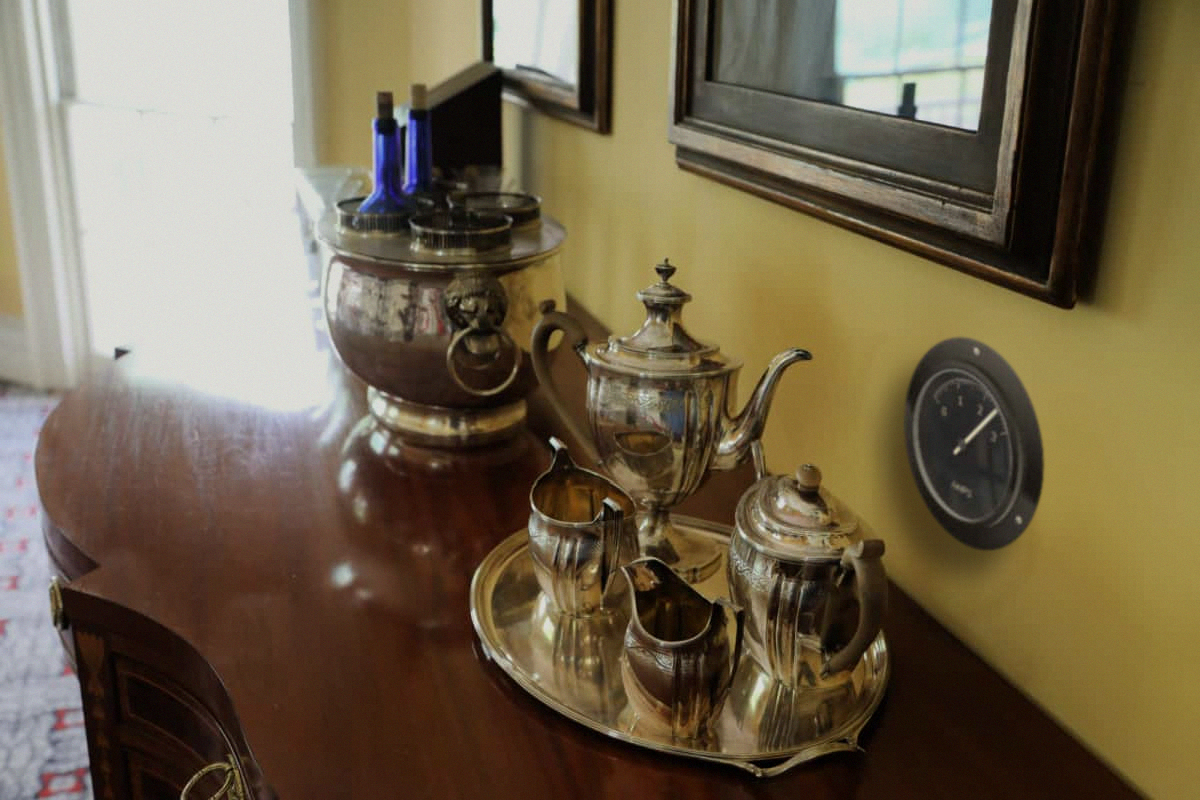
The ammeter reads 2.5 A
